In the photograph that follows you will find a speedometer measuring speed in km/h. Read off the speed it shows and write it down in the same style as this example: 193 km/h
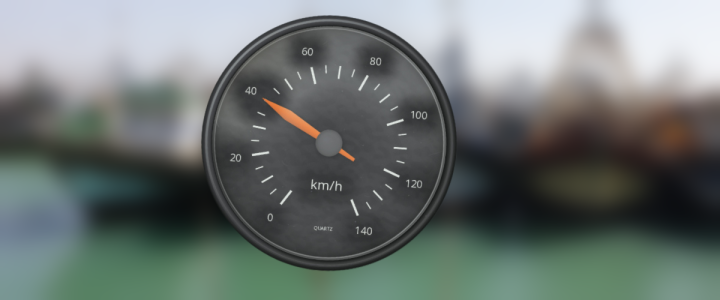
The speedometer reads 40 km/h
